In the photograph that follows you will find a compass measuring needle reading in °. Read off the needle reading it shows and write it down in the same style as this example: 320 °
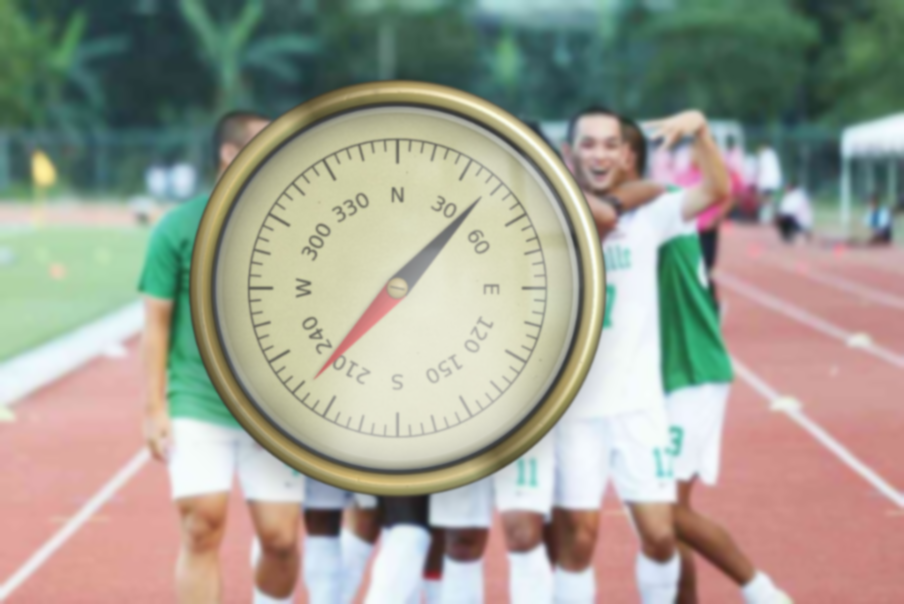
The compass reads 222.5 °
